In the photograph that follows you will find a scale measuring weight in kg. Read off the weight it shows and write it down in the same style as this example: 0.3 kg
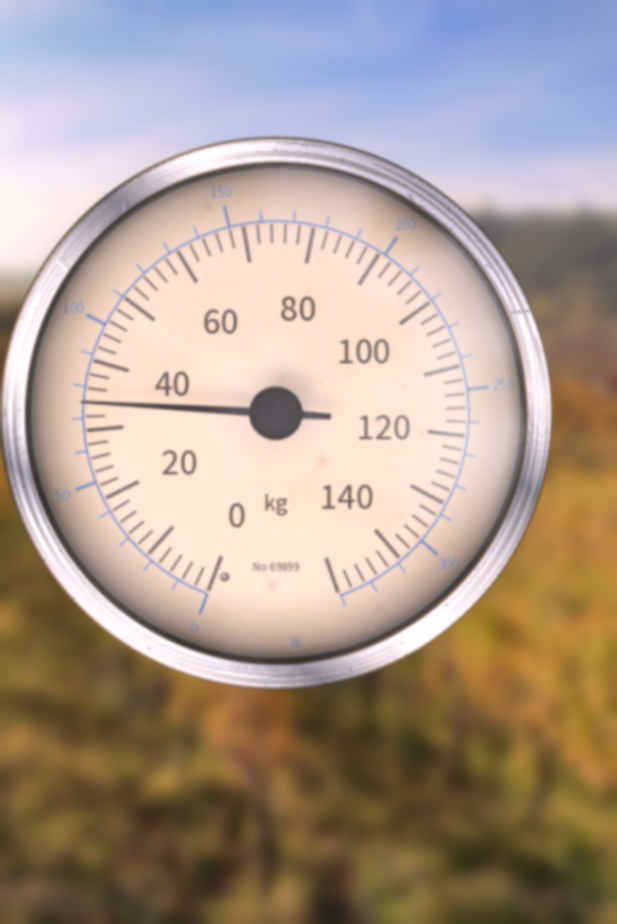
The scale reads 34 kg
